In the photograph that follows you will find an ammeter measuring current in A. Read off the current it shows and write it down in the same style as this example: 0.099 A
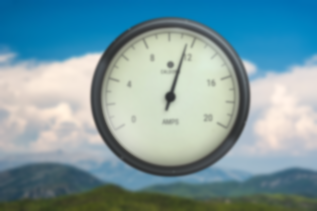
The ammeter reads 11.5 A
